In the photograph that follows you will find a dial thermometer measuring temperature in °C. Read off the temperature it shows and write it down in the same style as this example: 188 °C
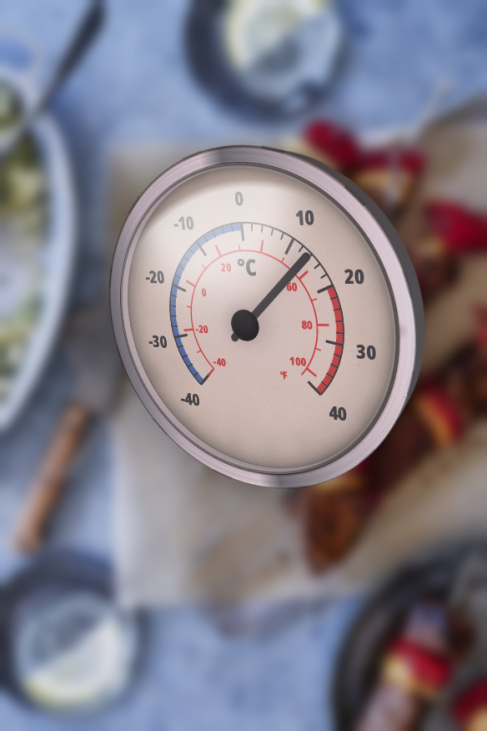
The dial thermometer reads 14 °C
